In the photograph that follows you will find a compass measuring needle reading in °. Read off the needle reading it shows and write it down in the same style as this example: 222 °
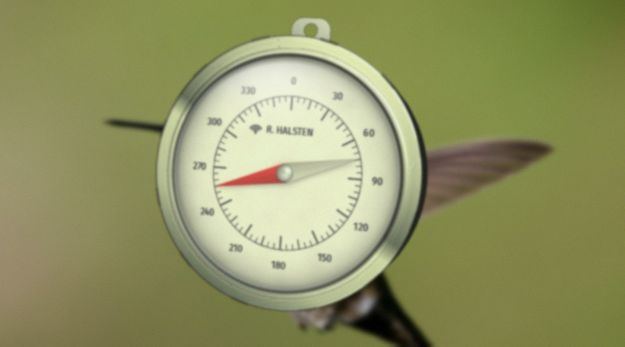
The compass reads 255 °
